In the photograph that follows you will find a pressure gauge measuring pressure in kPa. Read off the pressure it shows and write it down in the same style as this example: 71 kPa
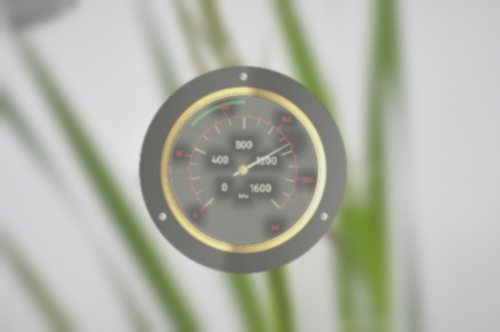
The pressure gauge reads 1150 kPa
